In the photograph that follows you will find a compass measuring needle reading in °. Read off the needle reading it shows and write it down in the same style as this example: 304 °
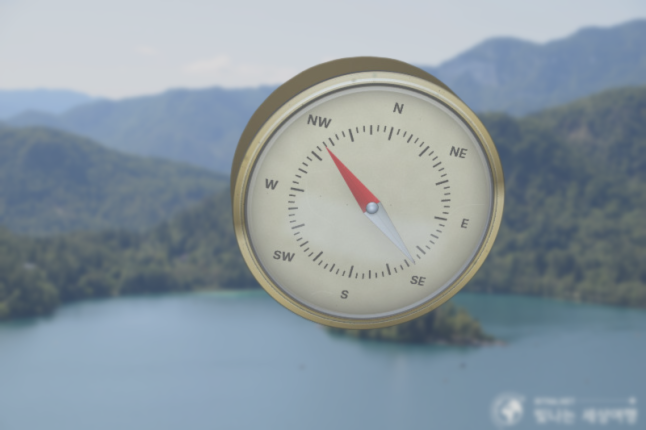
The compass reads 310 °
